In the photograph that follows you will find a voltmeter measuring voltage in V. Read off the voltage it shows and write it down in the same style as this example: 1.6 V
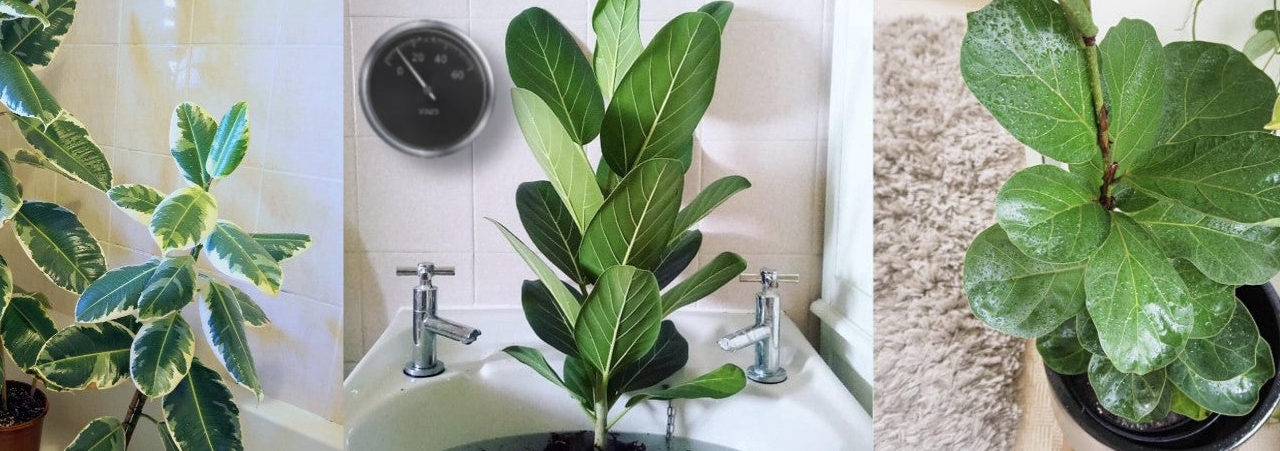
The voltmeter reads 10 V
